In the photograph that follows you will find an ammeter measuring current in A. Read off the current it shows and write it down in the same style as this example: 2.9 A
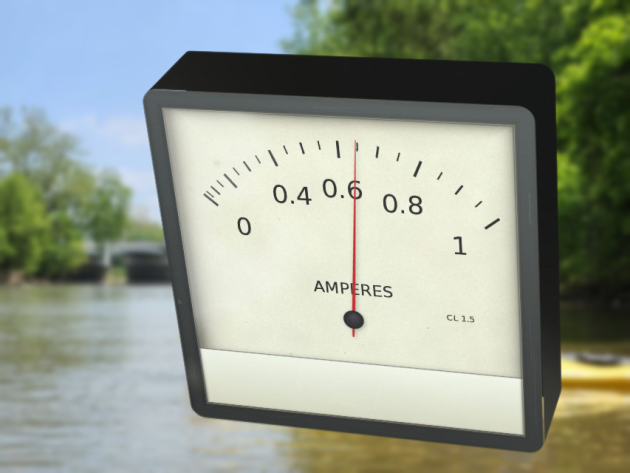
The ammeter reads 0.65 A
